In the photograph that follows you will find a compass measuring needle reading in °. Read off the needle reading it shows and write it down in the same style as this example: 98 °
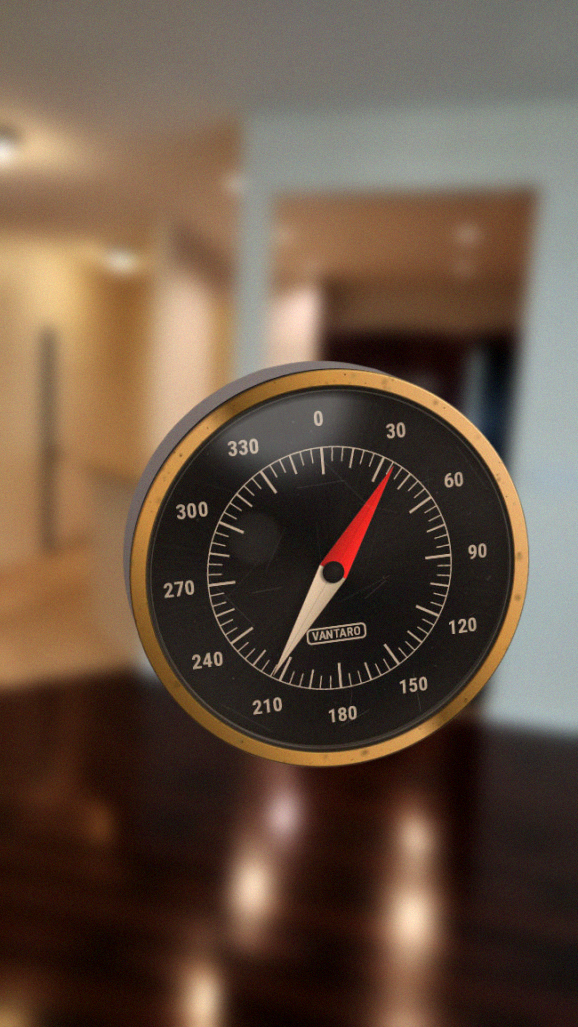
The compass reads 35 °
